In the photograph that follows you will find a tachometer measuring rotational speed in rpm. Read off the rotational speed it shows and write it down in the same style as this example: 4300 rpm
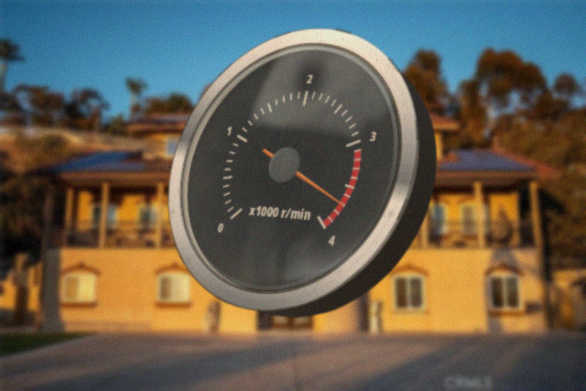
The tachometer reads 3700 rpm
